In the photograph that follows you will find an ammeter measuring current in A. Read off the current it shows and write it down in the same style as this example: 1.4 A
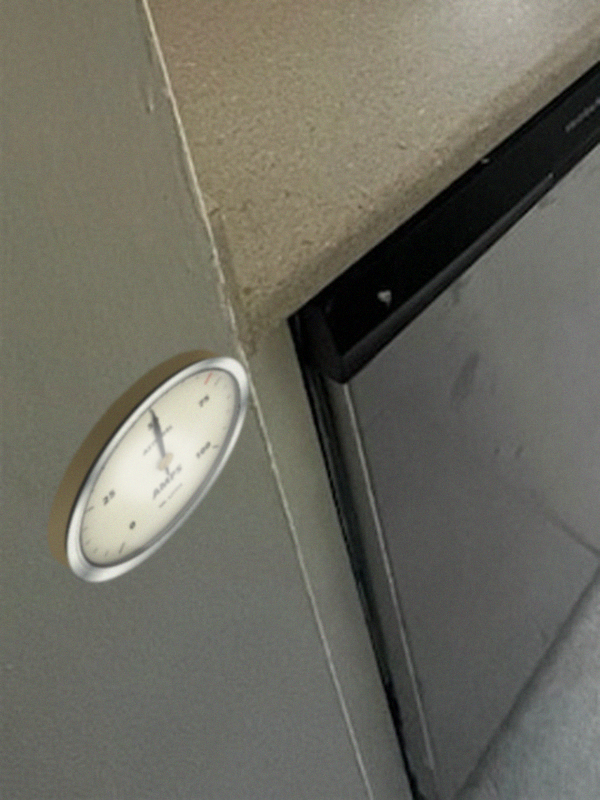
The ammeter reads 50 A
